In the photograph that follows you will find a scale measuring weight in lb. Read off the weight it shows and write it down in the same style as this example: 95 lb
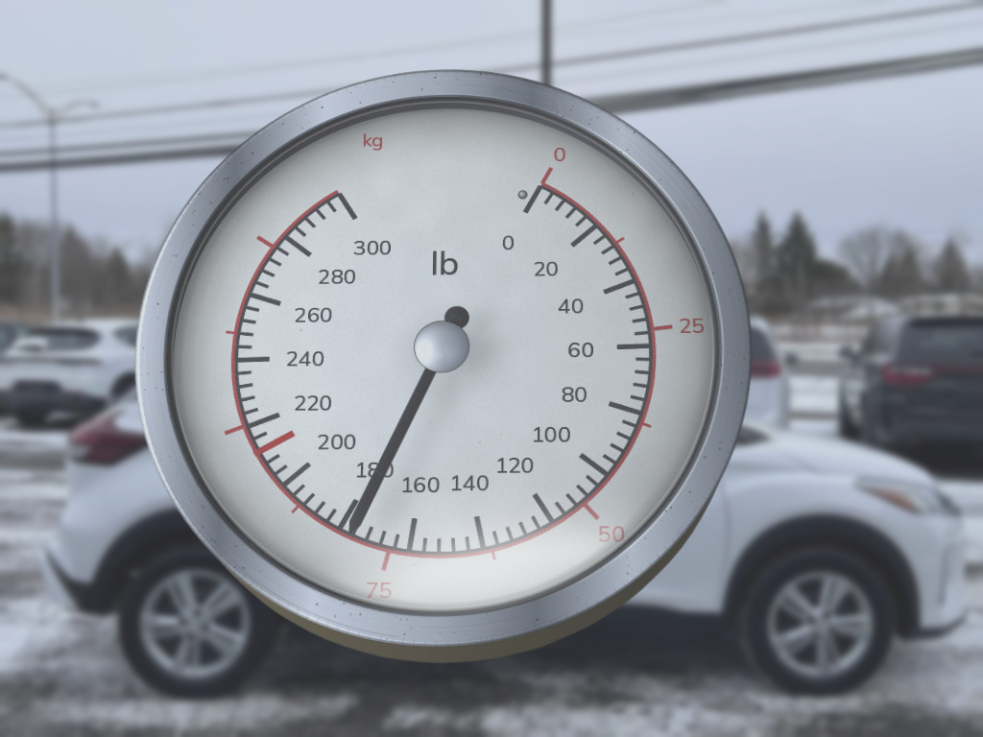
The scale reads 176 lb
